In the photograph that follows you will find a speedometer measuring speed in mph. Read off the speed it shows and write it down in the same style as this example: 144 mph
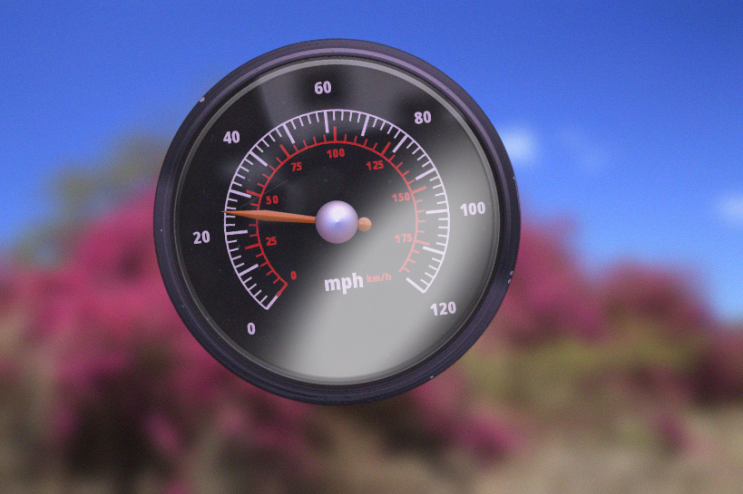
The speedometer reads 25 mph
